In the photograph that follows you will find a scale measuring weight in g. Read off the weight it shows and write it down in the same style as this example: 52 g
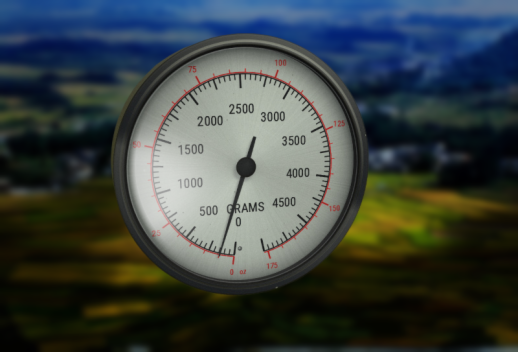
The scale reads 150 g
